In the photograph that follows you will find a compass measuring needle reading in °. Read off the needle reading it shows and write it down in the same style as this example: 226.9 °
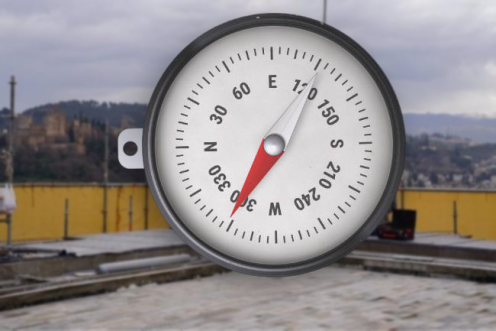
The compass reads 302.5 °
